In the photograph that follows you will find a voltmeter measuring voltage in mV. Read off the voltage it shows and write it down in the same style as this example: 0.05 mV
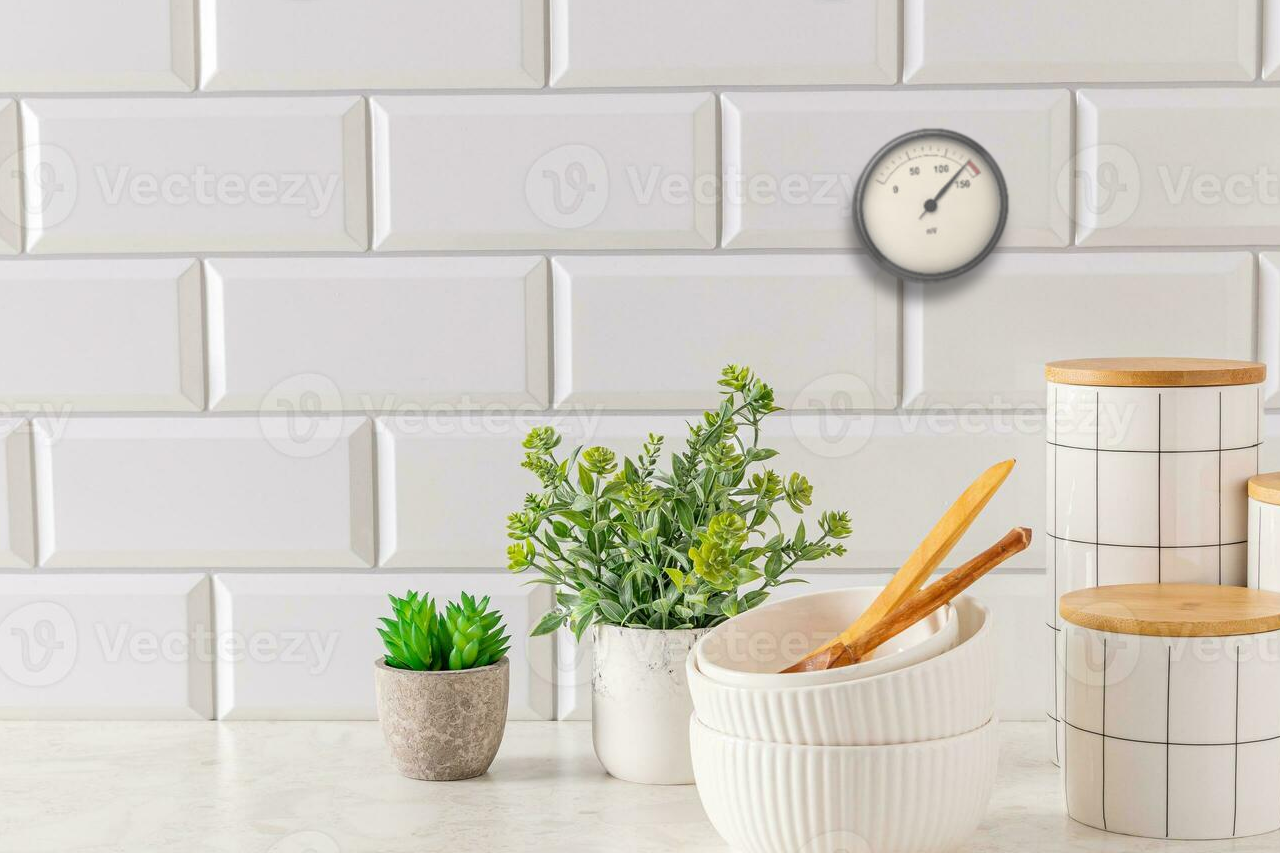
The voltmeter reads 130 mV
